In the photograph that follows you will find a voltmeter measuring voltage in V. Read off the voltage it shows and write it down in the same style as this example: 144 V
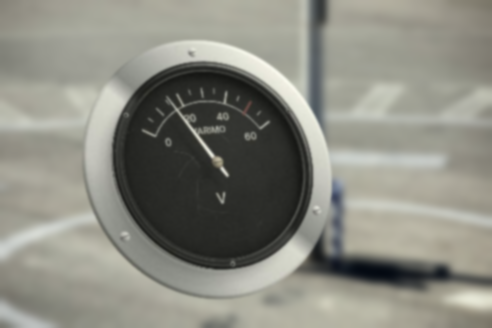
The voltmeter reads 15 V
